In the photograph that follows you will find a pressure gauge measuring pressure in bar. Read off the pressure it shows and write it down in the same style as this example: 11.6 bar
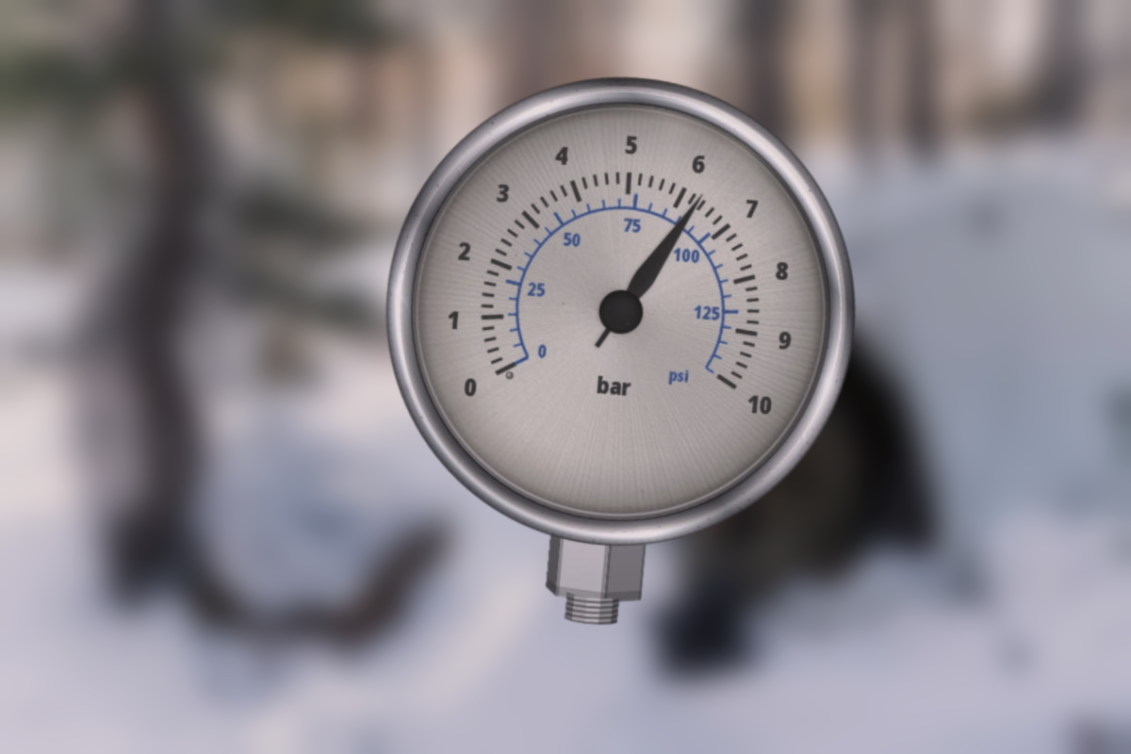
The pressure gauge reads 6.3 bar
